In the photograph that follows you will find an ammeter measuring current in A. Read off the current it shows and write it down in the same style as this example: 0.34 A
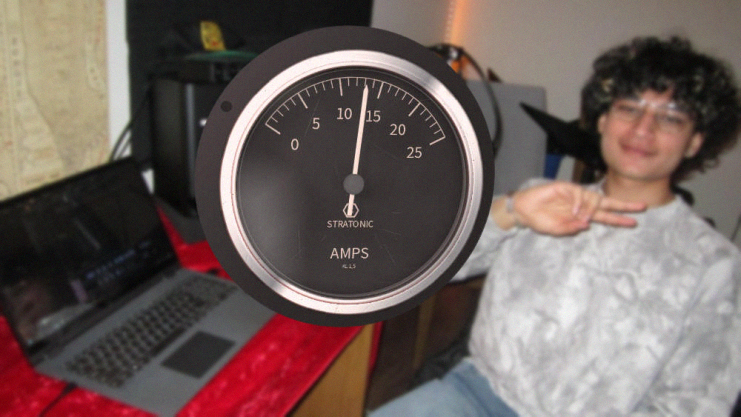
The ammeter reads 13 A
